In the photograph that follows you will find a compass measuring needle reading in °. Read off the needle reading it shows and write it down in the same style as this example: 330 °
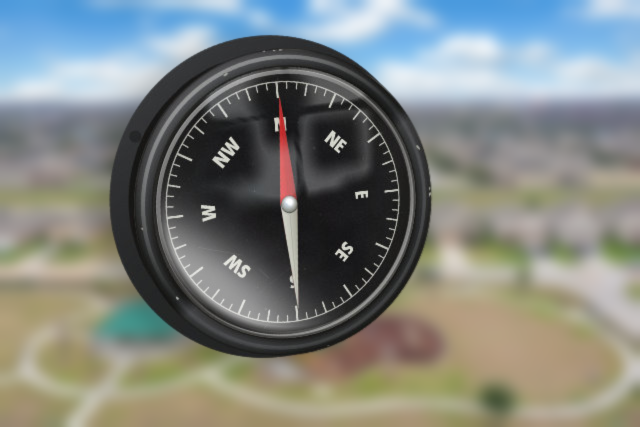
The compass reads 0 °
